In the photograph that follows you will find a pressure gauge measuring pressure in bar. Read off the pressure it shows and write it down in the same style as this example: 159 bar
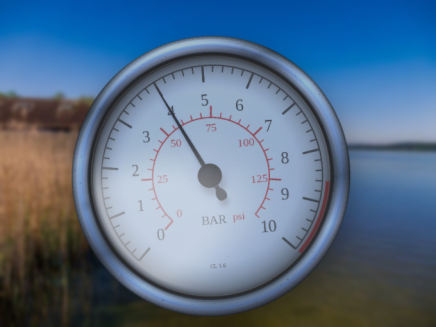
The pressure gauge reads 4 bar
